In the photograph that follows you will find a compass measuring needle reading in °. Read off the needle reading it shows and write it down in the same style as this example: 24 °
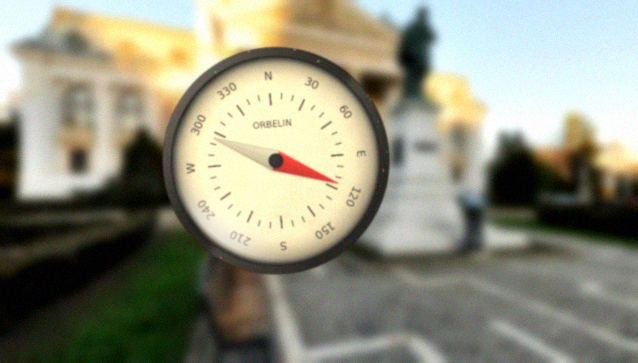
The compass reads 115 °
